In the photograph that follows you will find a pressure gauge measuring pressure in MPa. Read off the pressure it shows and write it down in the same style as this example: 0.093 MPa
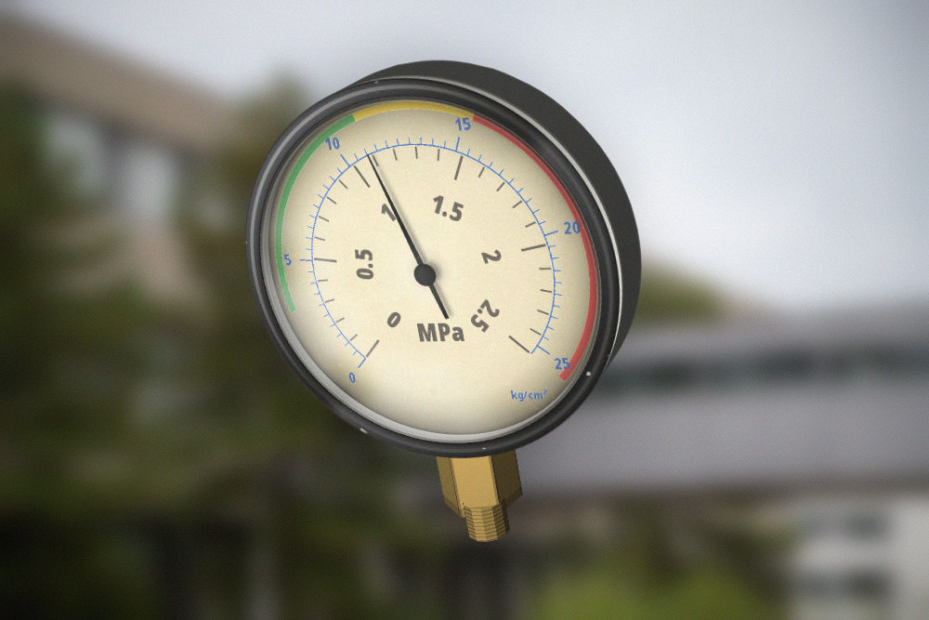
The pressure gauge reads 1.1 MPa
